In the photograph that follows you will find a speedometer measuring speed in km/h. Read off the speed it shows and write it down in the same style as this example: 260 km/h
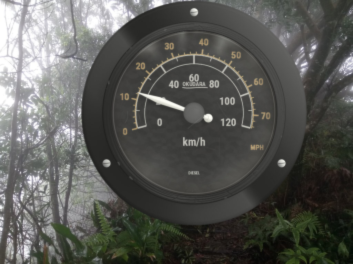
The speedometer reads 20 km/h
